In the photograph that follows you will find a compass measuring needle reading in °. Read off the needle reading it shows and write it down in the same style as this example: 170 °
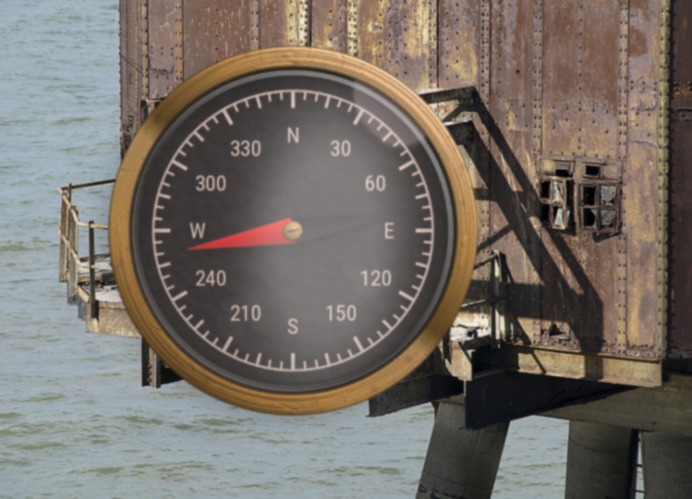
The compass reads 260 °
